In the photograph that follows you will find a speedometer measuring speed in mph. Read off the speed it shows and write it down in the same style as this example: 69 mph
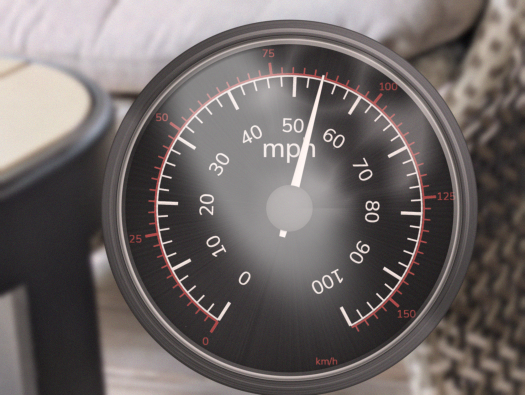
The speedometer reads 54 mph
